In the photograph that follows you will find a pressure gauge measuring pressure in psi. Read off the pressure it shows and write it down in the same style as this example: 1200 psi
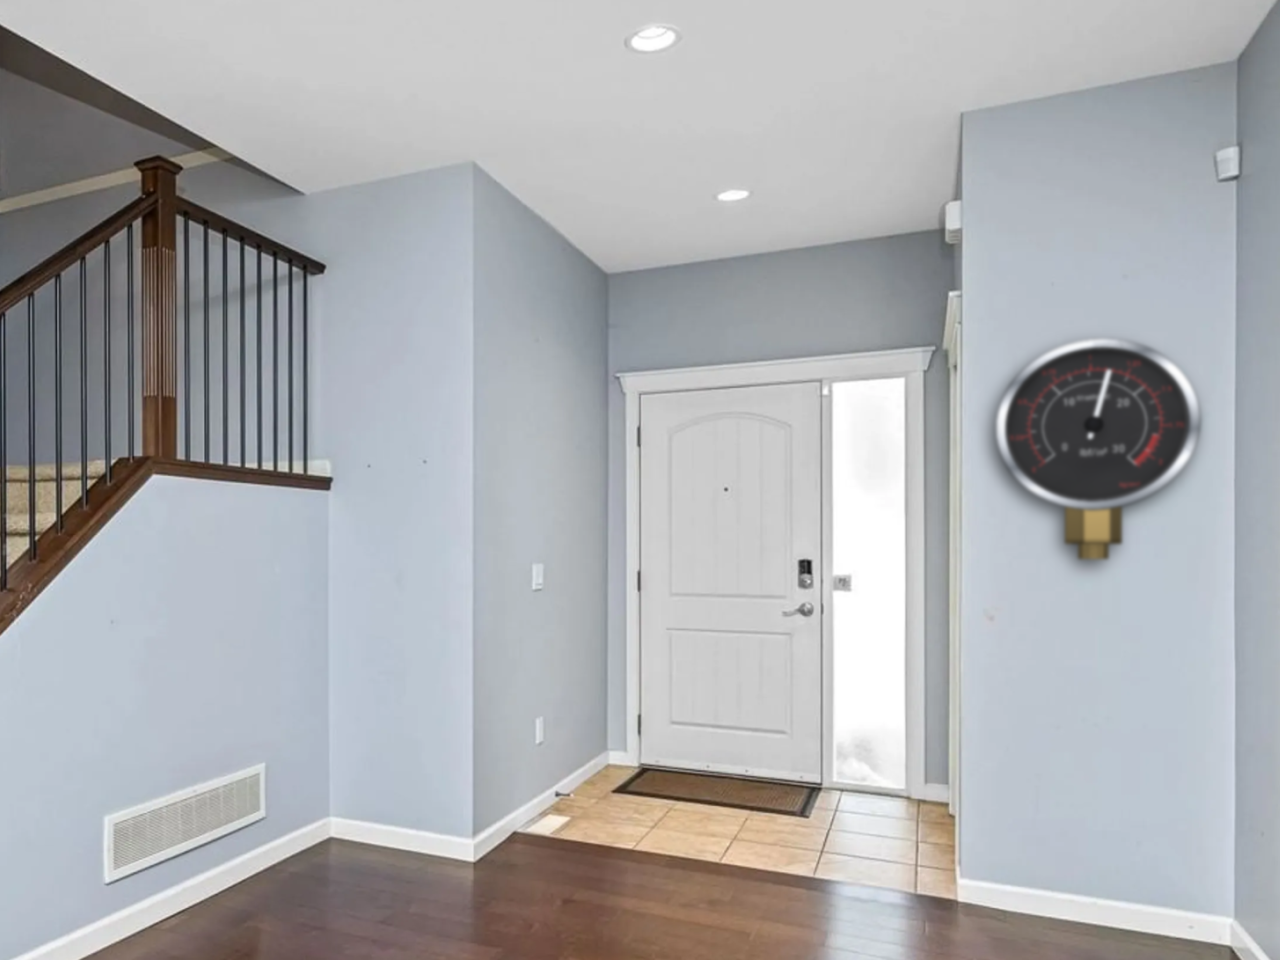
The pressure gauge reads 16 psi
